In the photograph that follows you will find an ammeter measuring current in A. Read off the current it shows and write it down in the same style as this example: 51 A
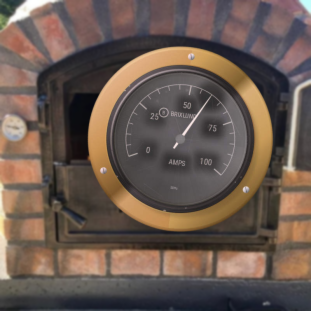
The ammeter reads 60 A
